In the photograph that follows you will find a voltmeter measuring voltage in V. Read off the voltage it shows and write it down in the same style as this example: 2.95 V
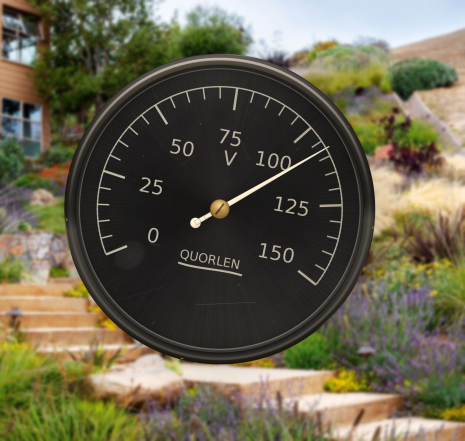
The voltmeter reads 107.5 V
